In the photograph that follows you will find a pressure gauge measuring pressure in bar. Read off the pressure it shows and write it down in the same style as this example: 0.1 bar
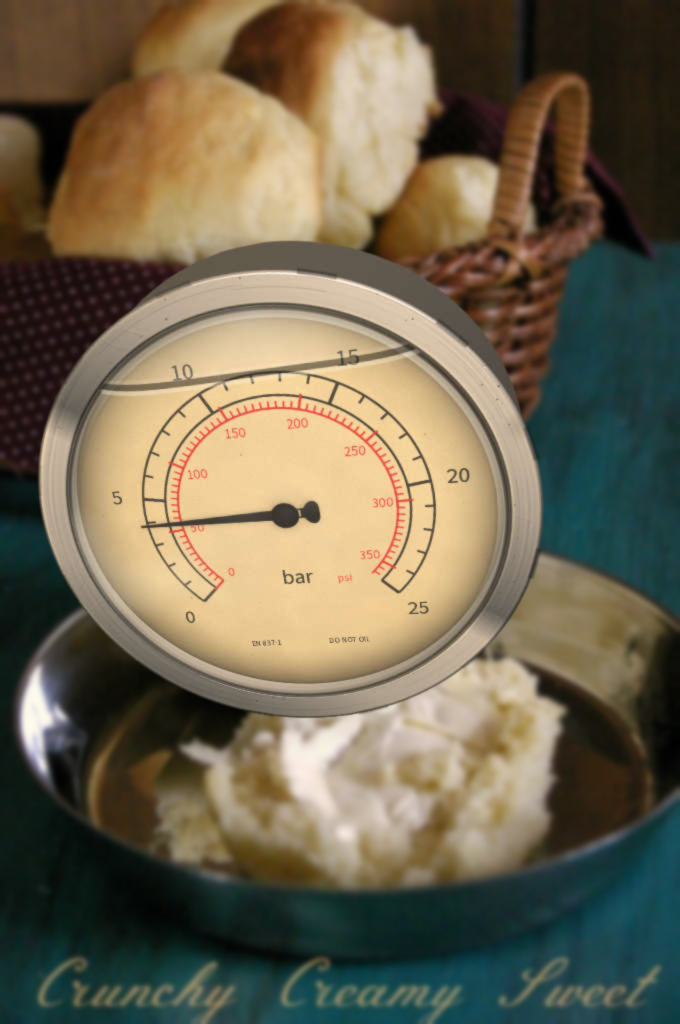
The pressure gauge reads 4 bar
